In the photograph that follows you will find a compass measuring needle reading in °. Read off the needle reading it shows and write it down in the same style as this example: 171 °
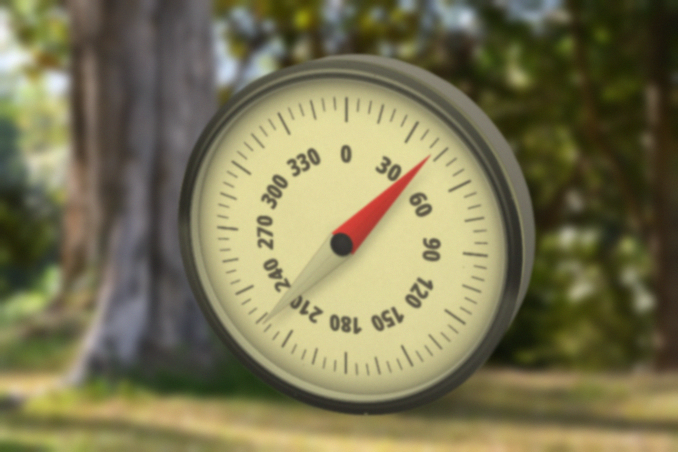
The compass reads 42.5 °
